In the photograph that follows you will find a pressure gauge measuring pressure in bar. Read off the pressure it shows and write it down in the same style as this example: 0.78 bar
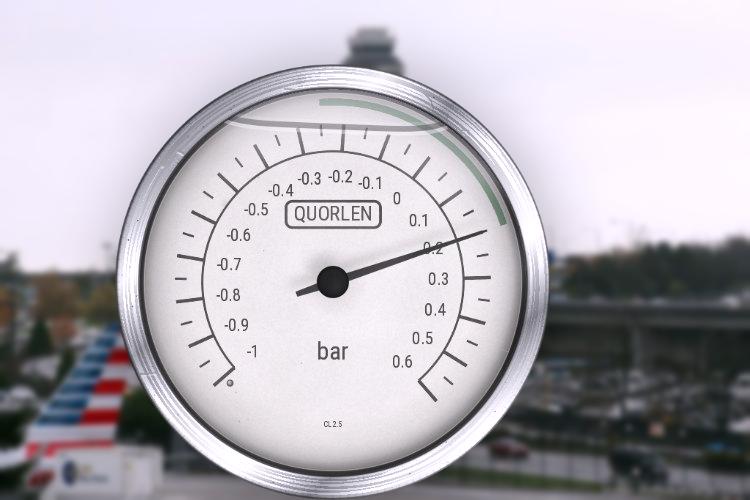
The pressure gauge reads 0.2 bar
